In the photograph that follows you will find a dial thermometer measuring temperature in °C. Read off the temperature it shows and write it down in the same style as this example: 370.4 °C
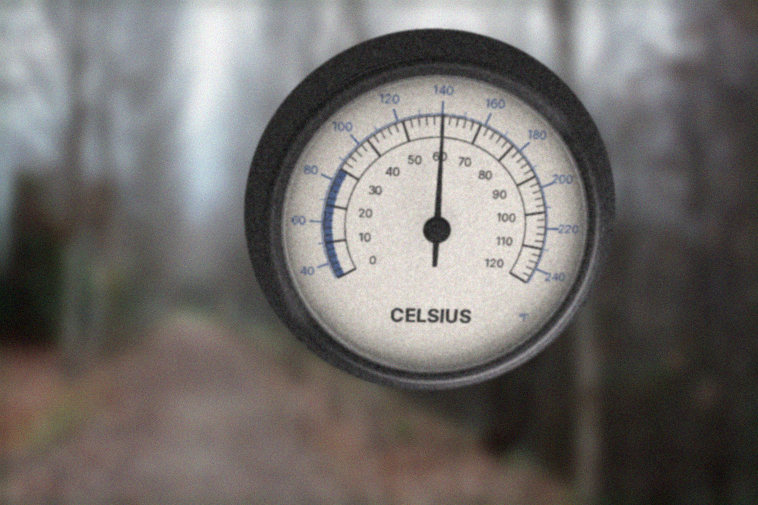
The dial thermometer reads 60 °C
